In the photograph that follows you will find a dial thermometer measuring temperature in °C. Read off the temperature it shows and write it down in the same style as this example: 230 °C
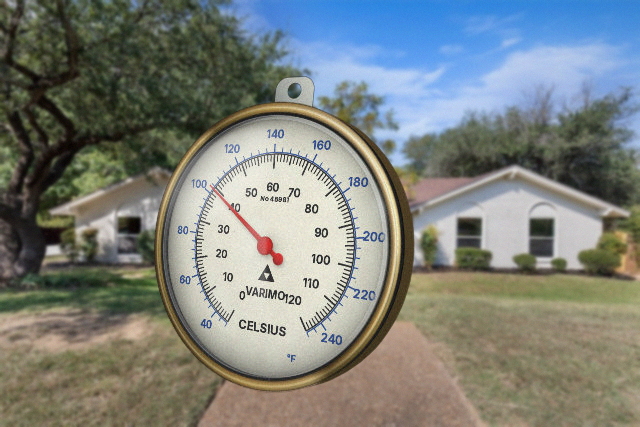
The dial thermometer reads 40 °C
